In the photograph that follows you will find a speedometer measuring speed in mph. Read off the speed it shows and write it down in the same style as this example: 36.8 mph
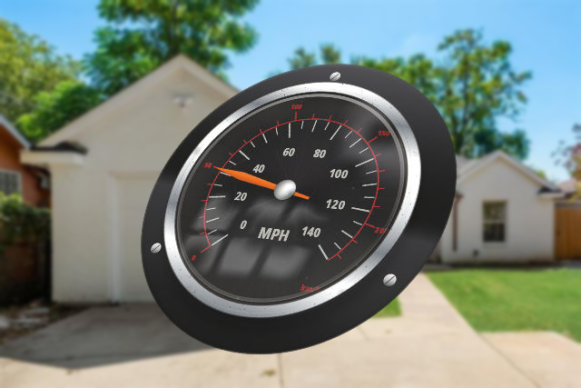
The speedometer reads 30 mph
